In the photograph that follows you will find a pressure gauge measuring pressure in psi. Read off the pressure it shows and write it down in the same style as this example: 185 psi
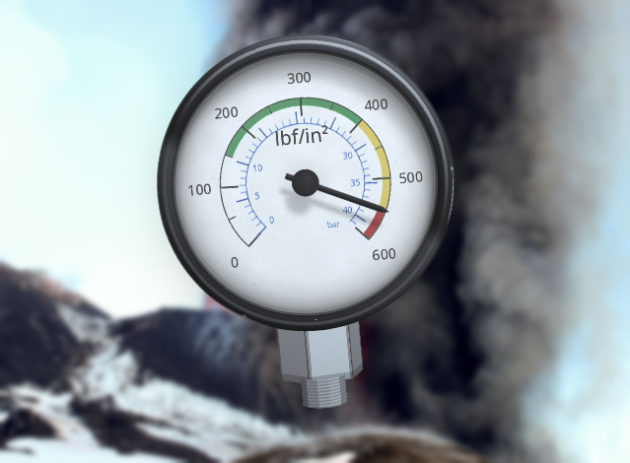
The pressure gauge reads 550 psi
